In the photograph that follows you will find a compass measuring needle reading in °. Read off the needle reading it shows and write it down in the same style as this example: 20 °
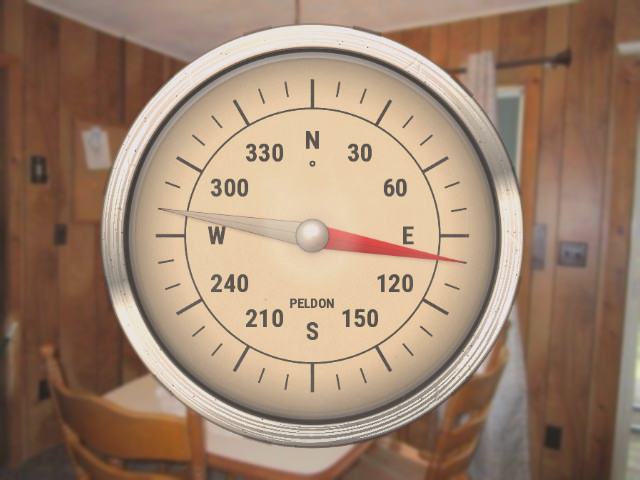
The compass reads 100 °
